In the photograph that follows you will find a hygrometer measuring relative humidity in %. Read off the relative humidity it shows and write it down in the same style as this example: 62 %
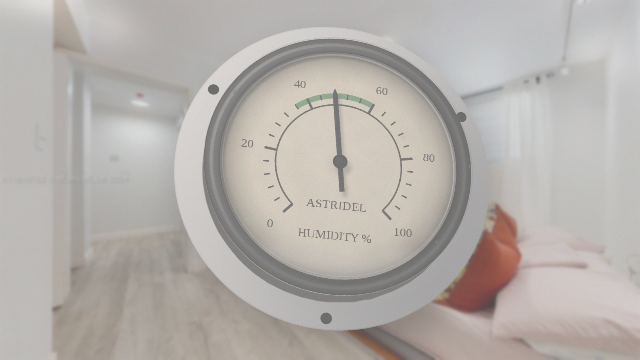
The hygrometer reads 48 %
